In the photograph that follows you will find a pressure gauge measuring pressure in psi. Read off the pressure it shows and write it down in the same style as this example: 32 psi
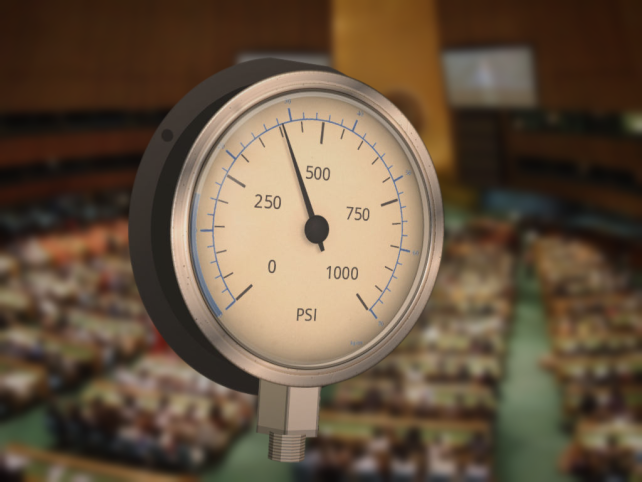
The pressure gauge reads 400 psi
